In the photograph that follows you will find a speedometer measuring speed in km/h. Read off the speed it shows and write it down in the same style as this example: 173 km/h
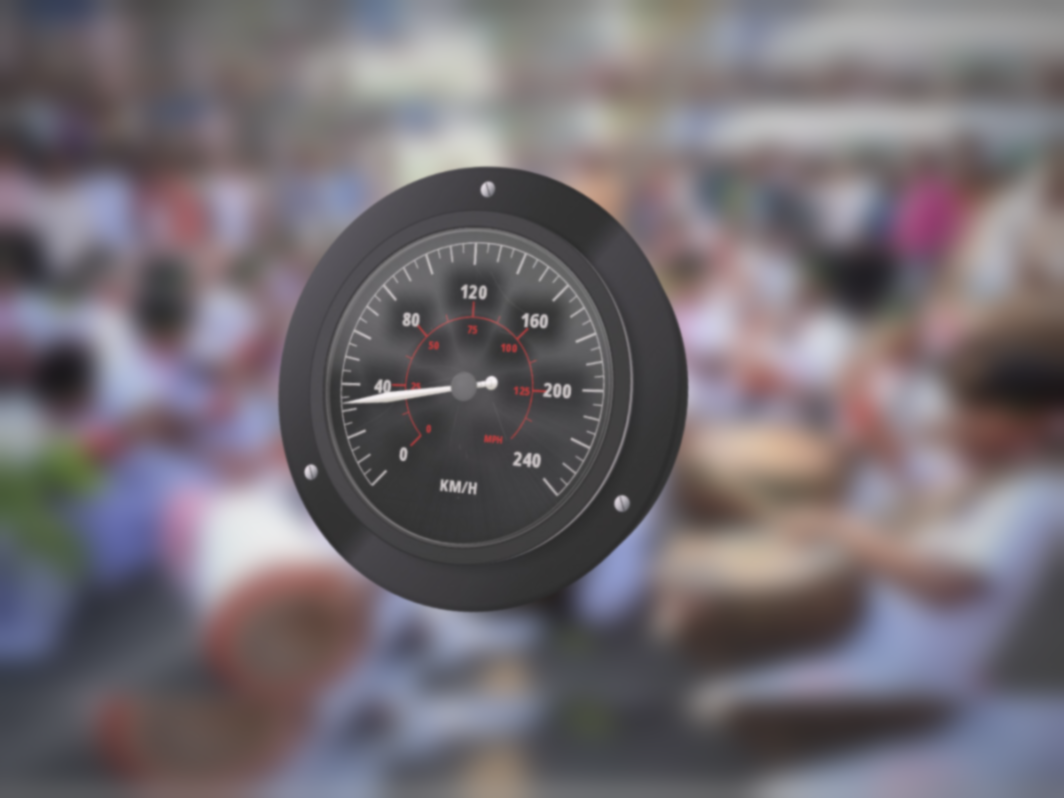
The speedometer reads 32.5 km/h
